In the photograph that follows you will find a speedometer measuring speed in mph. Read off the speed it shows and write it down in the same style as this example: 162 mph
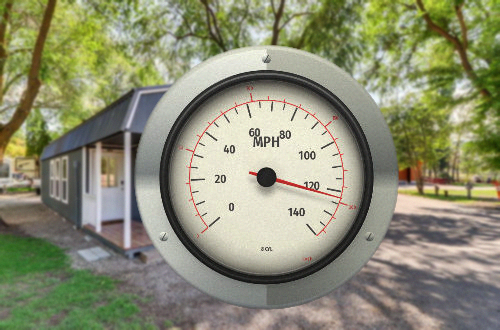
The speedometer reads 122.5 mph
